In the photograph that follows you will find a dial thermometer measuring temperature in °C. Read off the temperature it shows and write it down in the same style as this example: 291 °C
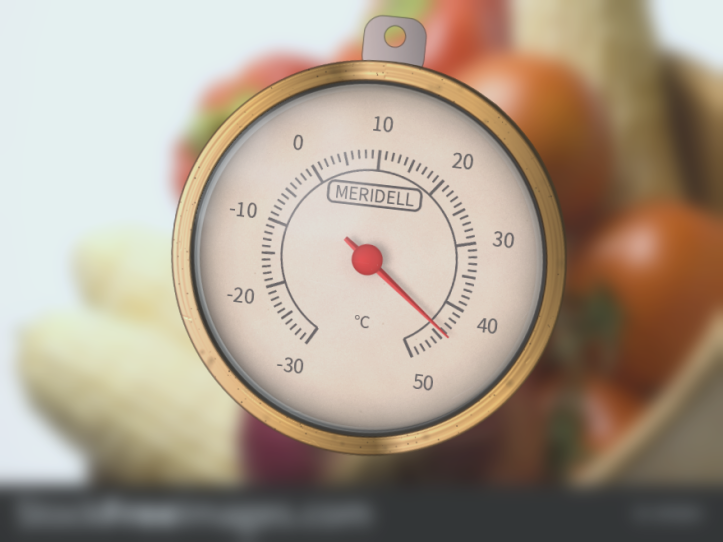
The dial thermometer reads 44 °C
